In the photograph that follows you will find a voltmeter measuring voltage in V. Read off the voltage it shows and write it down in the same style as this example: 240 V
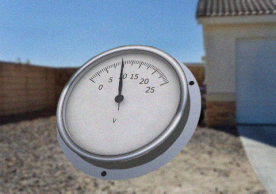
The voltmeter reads 10 V
